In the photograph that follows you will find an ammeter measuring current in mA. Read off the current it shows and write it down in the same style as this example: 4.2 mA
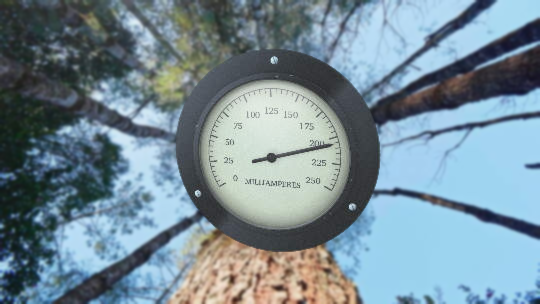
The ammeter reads 205 mA
